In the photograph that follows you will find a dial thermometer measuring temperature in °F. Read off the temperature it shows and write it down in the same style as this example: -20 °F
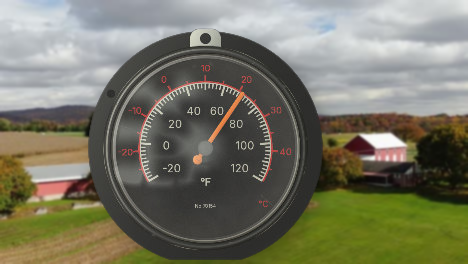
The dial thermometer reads 70 °F
